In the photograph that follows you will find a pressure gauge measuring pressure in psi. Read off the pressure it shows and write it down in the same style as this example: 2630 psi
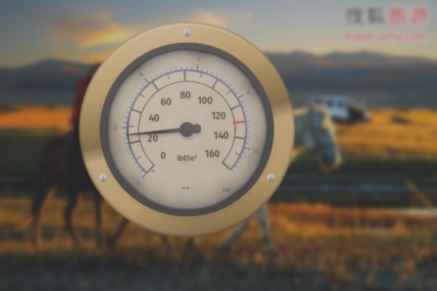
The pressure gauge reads 25 psi
